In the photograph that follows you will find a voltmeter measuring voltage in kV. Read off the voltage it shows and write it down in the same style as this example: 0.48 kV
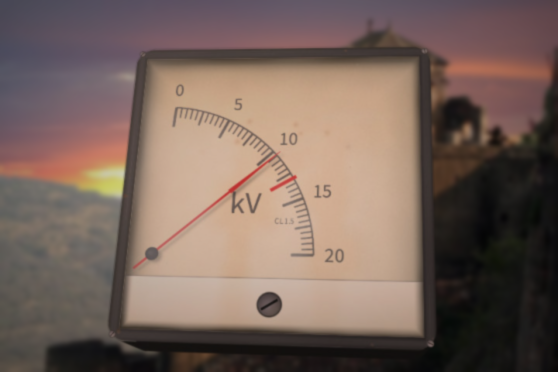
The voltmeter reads 10.5 kV
